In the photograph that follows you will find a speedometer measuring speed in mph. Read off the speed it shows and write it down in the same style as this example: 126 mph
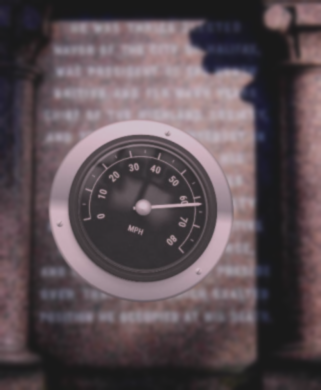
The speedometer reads 62.5 mph
